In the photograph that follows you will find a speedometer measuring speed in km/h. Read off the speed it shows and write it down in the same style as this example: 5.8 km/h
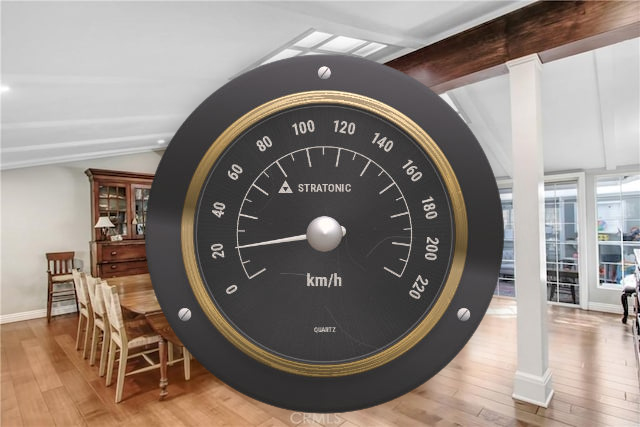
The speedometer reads 20 km/h
